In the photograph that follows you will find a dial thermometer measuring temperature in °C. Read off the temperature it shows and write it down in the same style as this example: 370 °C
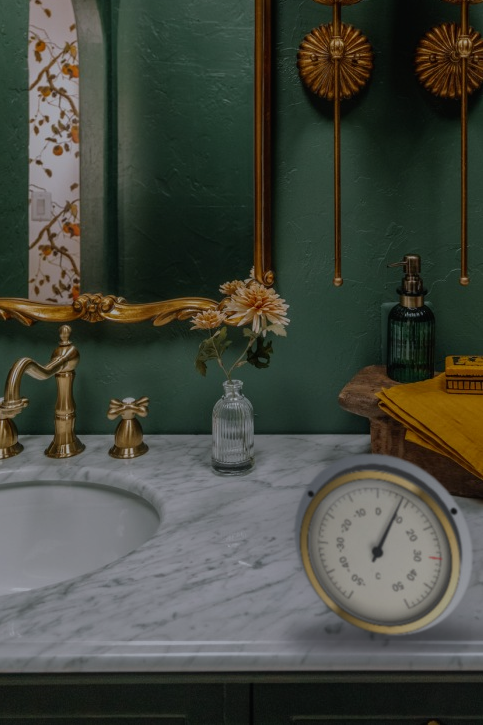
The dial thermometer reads 8 °C
